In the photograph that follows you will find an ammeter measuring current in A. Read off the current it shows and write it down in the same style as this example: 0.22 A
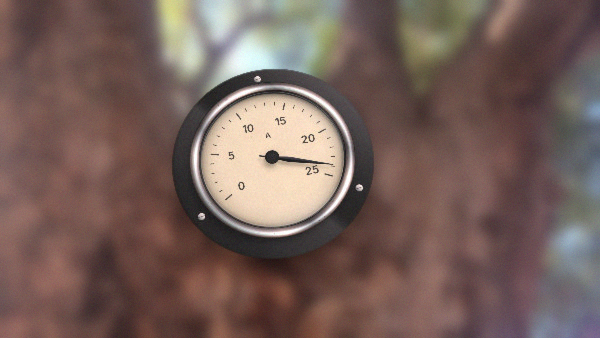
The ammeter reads 24 A
